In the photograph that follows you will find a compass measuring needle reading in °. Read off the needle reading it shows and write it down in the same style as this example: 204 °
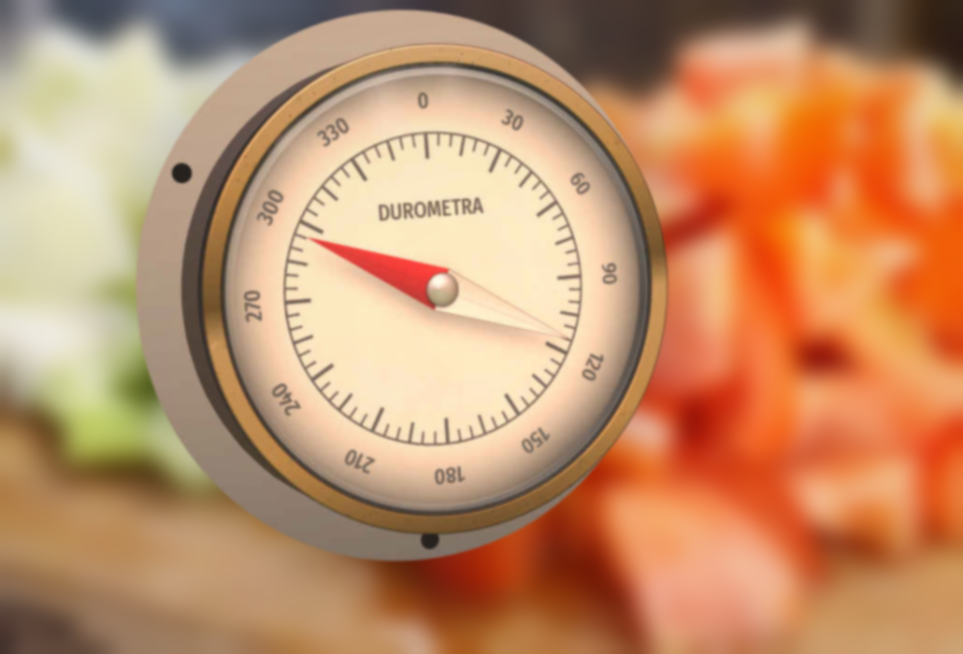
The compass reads 295 °
